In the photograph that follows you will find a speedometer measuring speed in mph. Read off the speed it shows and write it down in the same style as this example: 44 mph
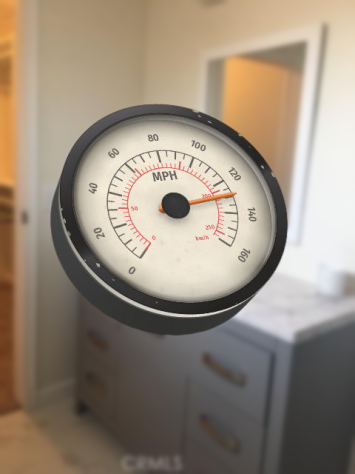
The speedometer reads 130 mph
